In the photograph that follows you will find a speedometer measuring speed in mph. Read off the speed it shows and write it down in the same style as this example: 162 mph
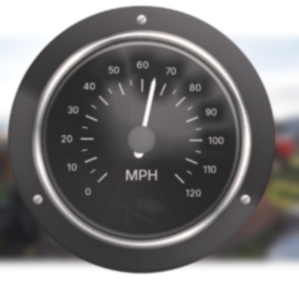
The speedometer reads 65 mph
